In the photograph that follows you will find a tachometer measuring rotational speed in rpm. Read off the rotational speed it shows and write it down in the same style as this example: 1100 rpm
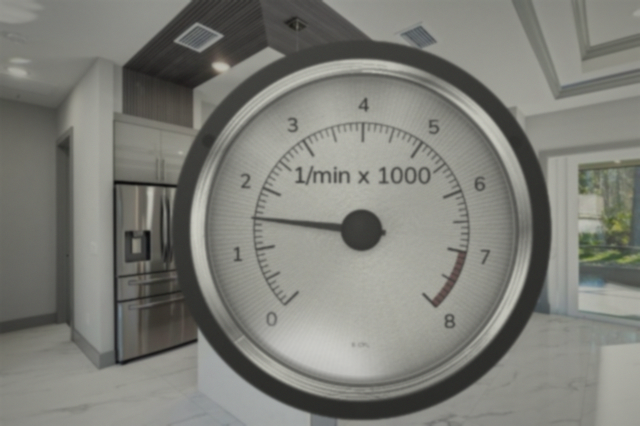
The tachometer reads 1500 rpm
